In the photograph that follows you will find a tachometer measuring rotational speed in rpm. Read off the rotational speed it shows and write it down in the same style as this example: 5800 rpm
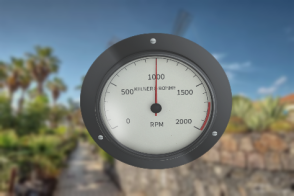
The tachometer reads 1000 rpm
